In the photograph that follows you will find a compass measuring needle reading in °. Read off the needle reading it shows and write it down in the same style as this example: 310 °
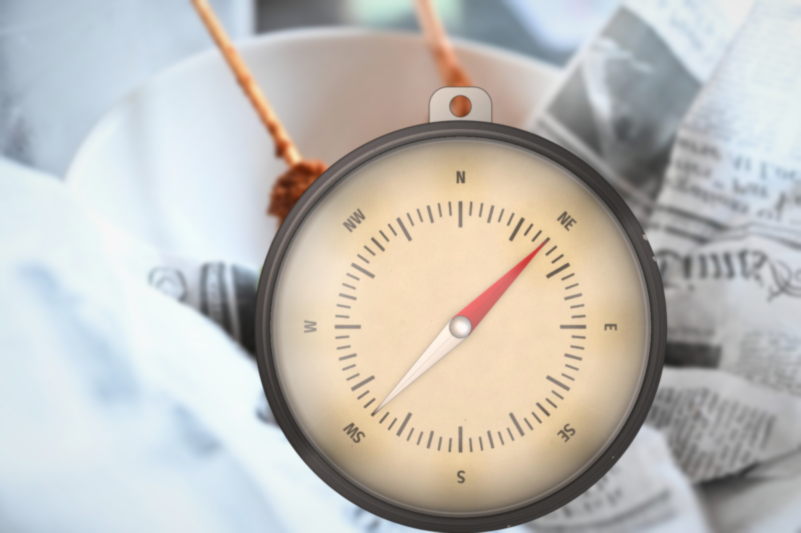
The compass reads 45 °
